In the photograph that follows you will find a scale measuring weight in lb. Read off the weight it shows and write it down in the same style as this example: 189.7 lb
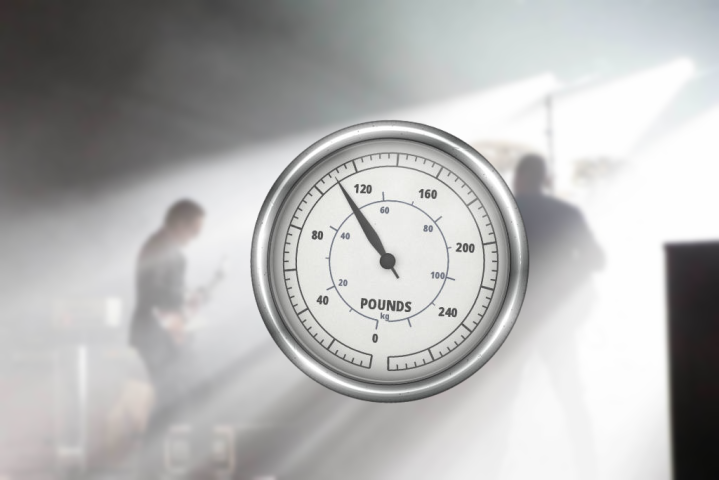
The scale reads 110 lb
